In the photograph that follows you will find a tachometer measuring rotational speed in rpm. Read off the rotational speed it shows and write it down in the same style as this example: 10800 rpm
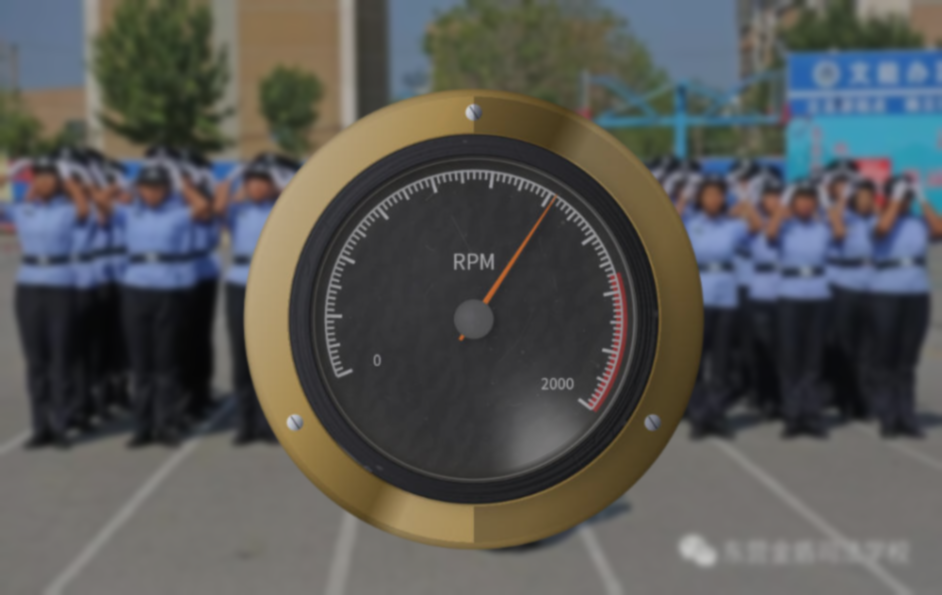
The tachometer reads 1220 rpm
